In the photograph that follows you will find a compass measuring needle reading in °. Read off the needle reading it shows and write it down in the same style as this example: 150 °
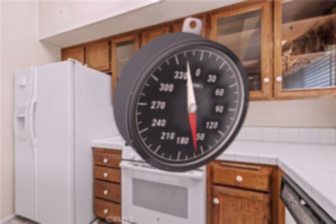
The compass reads 160 °
